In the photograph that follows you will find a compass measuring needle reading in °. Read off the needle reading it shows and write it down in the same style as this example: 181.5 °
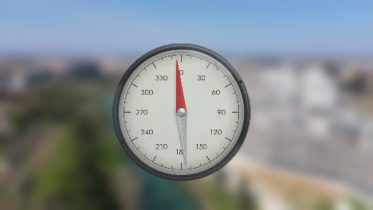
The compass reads 355 °
